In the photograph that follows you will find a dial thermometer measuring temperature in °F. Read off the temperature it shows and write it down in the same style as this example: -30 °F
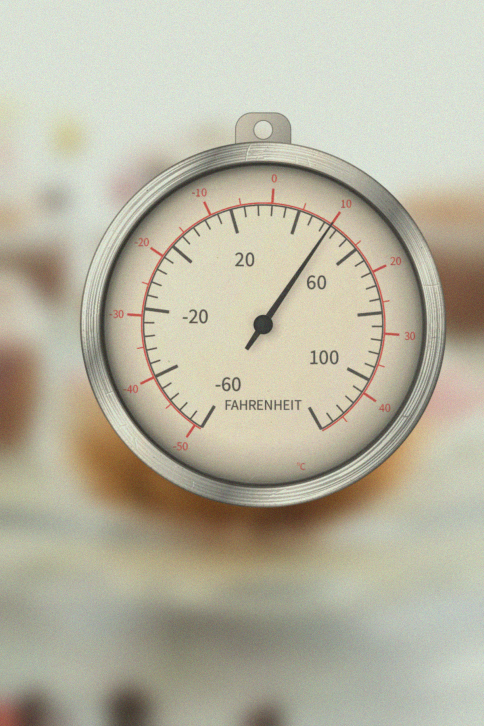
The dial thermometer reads 50 °F
